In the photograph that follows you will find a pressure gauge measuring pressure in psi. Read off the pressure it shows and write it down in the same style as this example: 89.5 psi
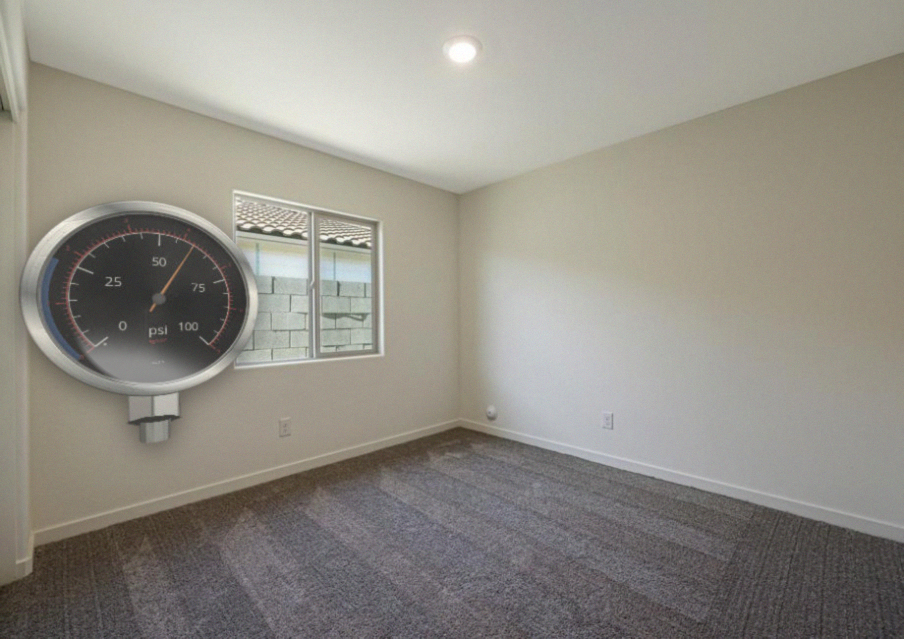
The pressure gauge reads 60 psi
